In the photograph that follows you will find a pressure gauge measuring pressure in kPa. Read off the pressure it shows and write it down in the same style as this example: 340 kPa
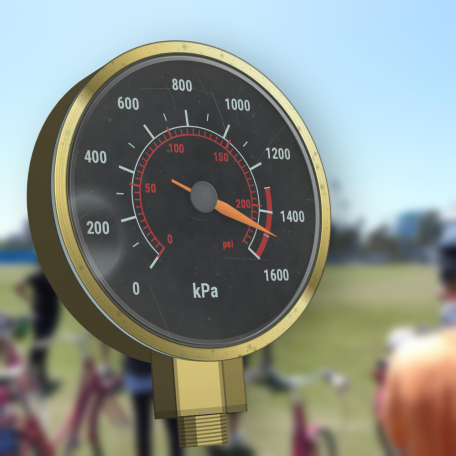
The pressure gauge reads 1500 kPa
